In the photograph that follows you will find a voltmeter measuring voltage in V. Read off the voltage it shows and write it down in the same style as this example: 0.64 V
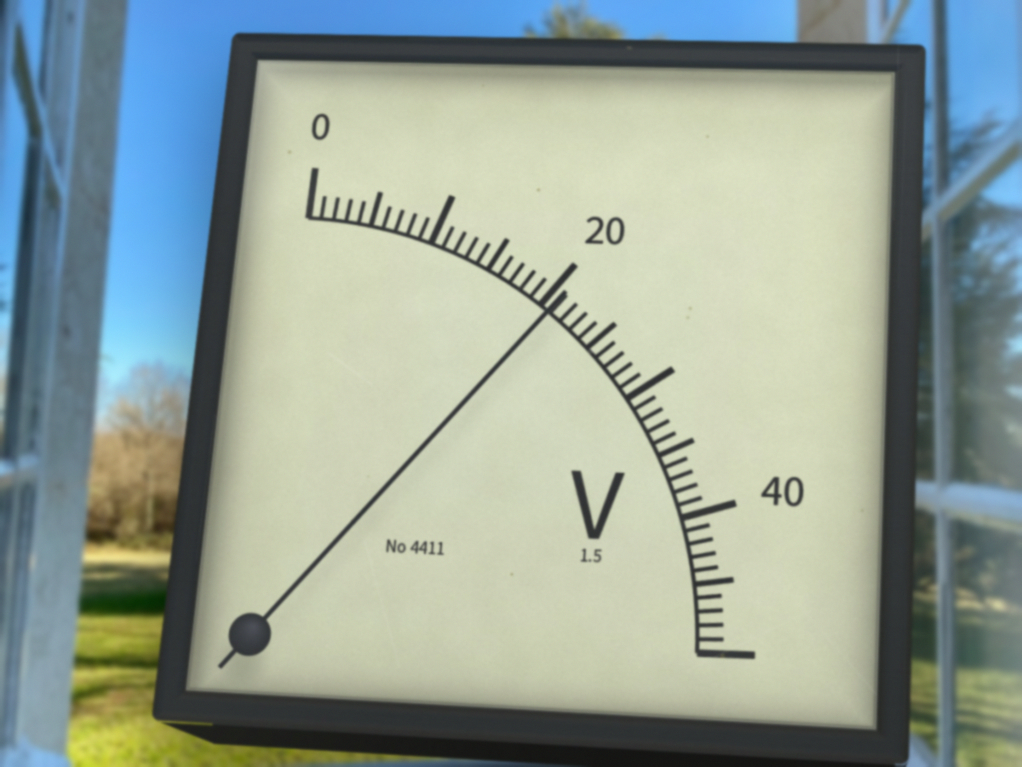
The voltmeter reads 21 V
